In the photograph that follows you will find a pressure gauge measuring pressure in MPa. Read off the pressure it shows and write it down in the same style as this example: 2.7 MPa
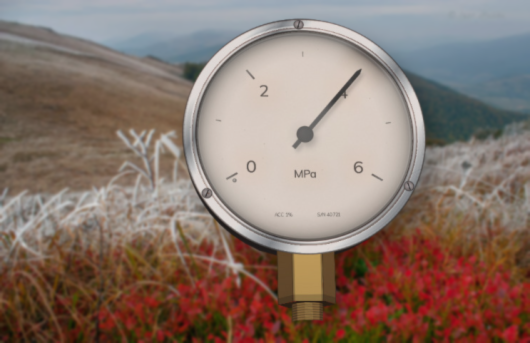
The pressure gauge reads 4 MPa
